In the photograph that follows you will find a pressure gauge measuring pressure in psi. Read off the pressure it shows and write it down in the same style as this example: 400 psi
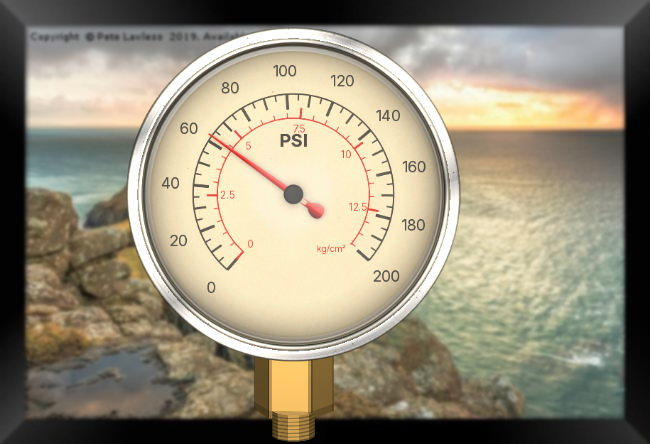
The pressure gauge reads 62.5 psi
